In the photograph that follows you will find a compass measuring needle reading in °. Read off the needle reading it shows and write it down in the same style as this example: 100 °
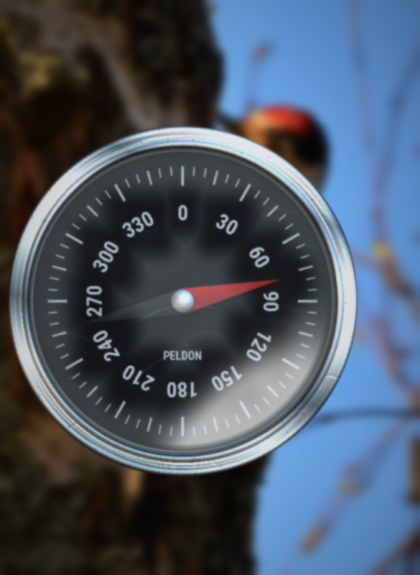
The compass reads 77.5 °
